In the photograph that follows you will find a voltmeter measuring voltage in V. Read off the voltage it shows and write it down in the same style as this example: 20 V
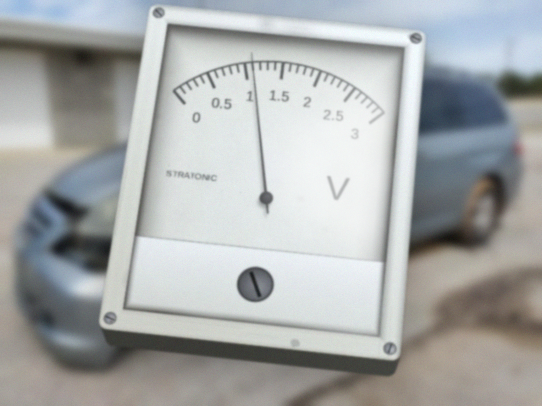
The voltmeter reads 1.1 V
